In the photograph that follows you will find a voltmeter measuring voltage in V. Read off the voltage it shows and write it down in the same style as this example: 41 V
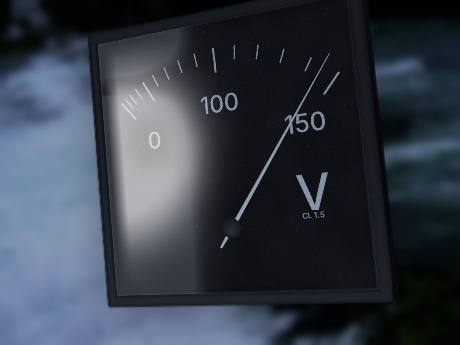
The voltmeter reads 145 V
